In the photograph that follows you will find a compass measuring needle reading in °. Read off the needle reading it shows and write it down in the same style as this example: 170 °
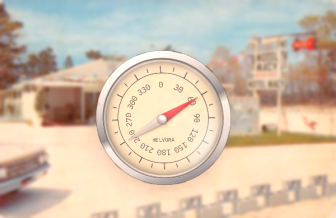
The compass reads 60 °
